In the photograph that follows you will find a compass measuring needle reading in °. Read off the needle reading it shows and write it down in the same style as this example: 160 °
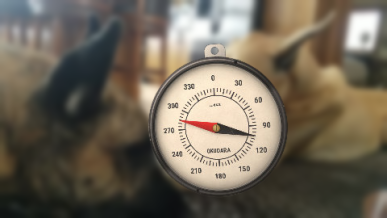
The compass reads 285 °
